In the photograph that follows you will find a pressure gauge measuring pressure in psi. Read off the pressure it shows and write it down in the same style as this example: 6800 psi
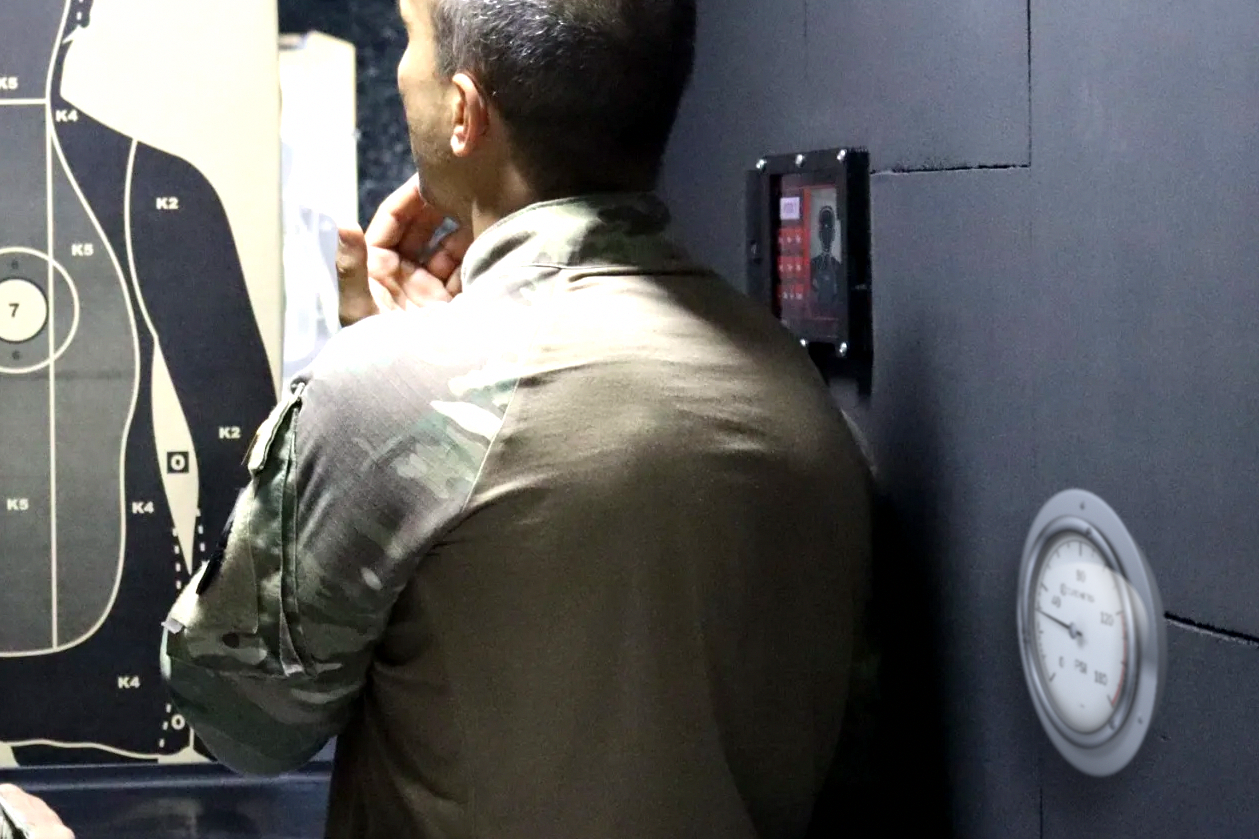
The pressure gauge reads 30 psi
